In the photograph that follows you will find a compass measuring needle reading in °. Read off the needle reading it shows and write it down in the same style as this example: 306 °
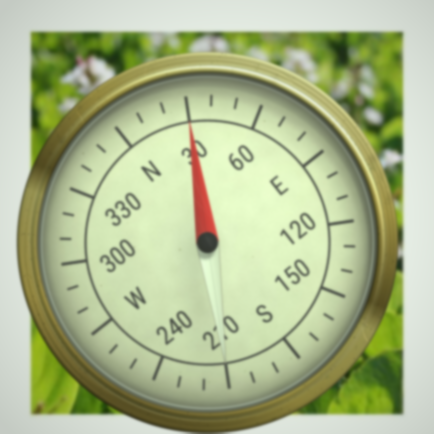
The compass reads 30 °
